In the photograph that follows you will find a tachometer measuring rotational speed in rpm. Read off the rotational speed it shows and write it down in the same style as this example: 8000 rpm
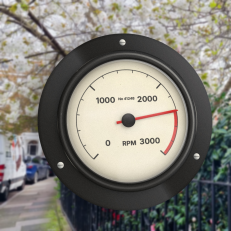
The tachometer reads 2400 rpm
